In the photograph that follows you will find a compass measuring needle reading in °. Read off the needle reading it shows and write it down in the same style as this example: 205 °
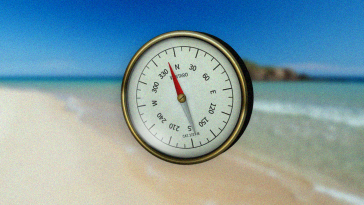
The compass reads 350 °
